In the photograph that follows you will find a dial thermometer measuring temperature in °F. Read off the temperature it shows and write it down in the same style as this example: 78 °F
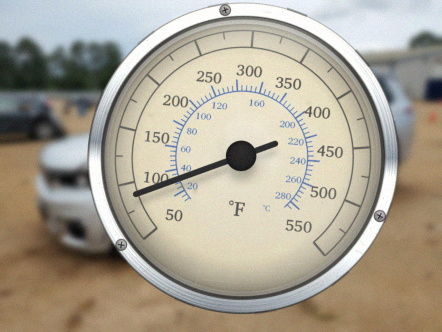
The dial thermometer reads 87.5 °F
